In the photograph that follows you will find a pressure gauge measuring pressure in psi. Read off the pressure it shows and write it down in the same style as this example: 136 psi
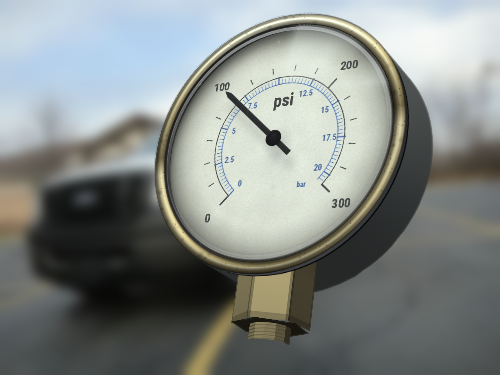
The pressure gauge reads 100 psi
